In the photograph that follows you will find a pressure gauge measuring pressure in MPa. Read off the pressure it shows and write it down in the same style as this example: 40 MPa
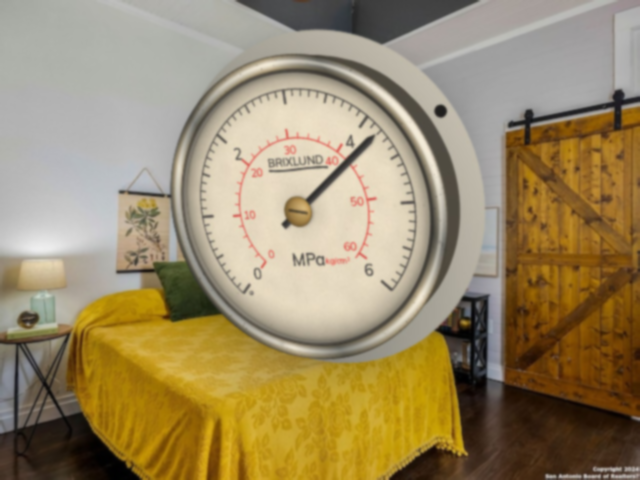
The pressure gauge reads 4.2 MPa
